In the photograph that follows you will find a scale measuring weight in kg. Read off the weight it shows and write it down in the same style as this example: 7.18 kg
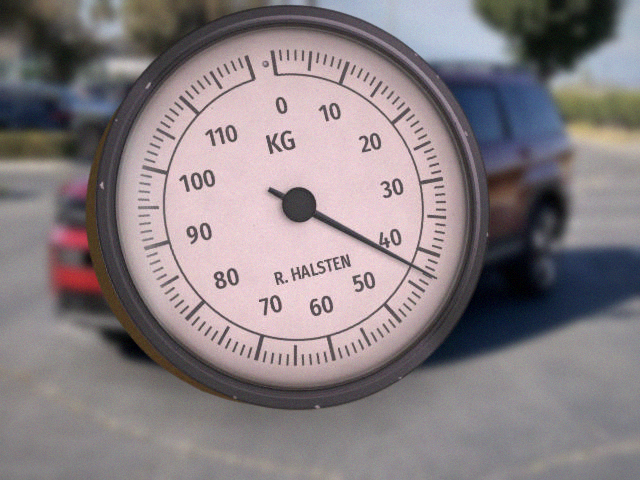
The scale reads 43 kg
